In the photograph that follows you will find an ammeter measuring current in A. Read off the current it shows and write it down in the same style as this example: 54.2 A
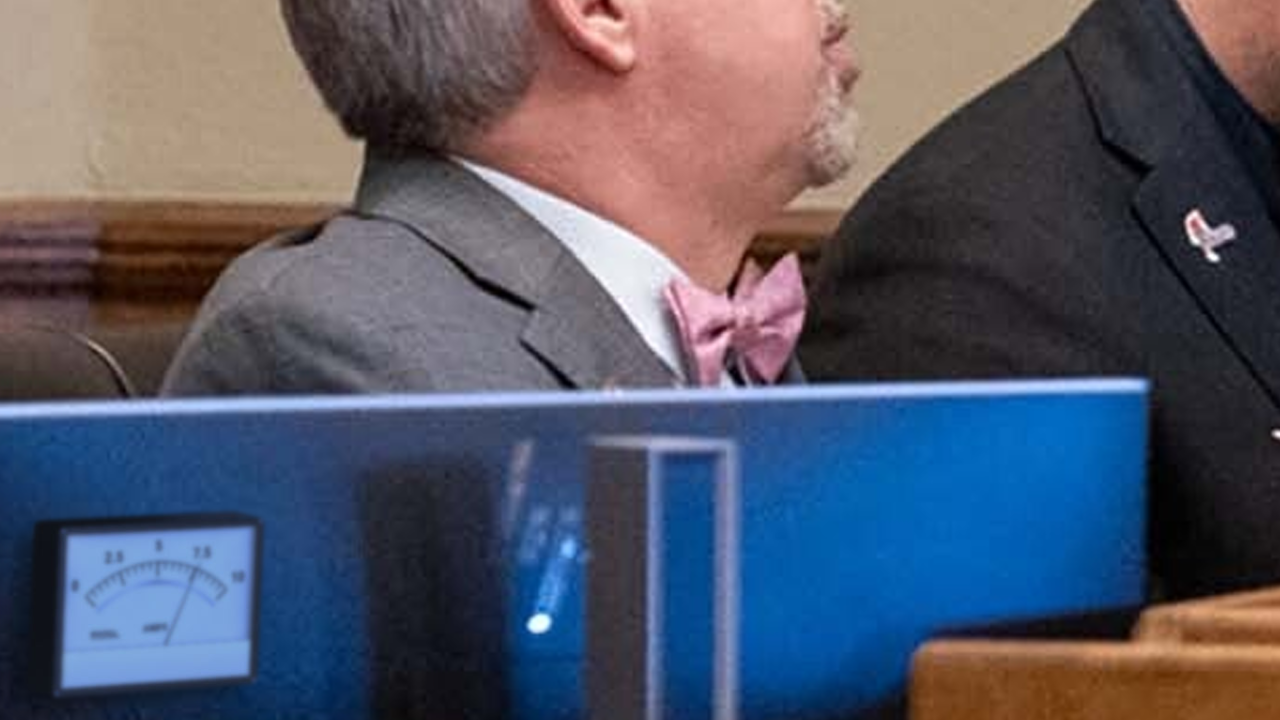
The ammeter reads 7.5 A
